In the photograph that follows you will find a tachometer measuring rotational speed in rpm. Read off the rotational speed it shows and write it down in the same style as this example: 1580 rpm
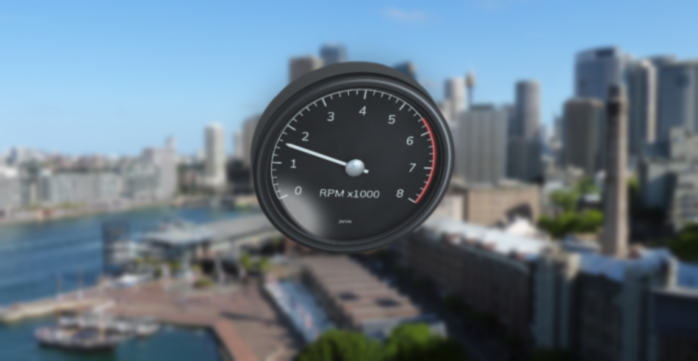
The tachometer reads 1600 rpm
